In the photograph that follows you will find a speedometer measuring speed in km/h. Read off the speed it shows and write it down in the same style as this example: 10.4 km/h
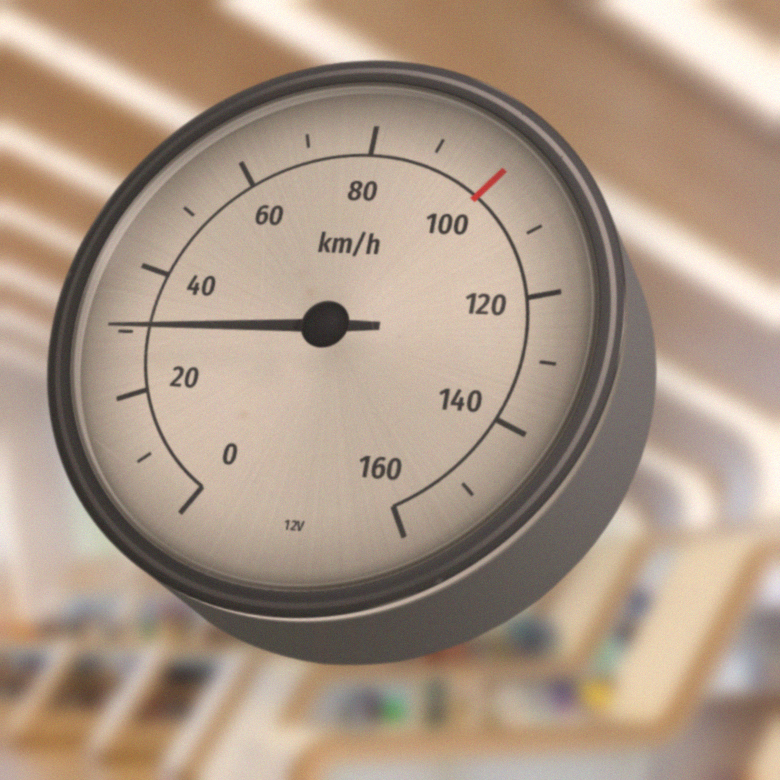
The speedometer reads 30 km/h
